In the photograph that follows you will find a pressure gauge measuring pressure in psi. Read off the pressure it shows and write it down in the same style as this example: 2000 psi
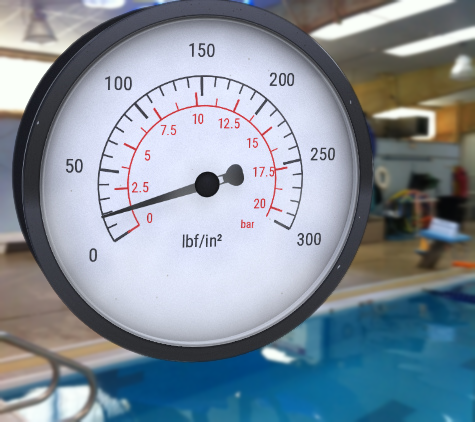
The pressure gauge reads 20 psi
